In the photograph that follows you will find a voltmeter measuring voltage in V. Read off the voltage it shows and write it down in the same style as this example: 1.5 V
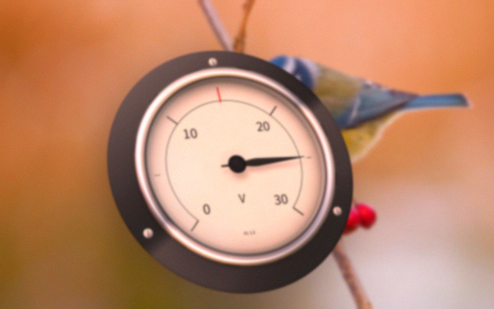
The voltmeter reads 25 V
